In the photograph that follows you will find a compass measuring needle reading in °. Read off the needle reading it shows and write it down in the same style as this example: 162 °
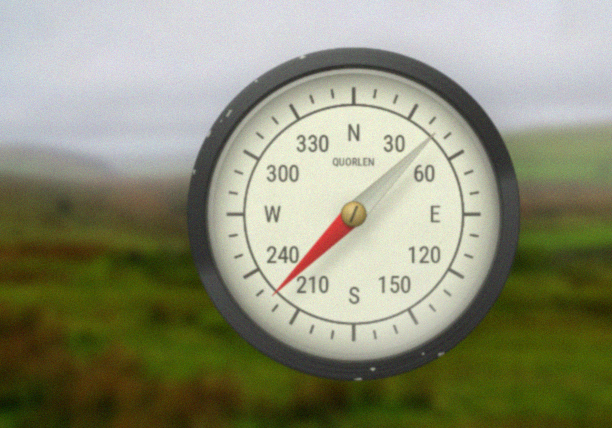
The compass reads 225 °
